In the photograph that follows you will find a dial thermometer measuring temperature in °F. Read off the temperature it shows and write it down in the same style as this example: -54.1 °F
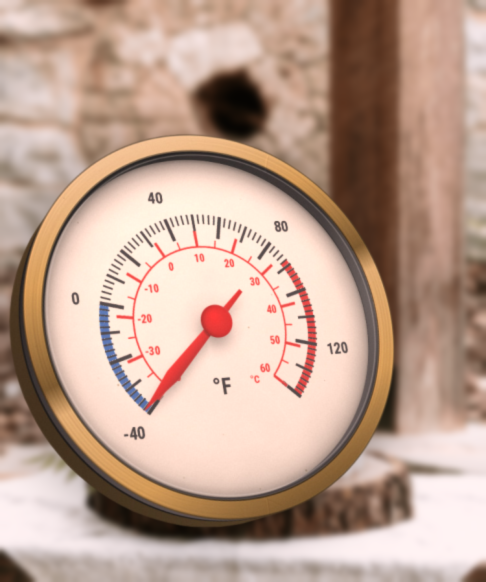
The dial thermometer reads -38 °F
